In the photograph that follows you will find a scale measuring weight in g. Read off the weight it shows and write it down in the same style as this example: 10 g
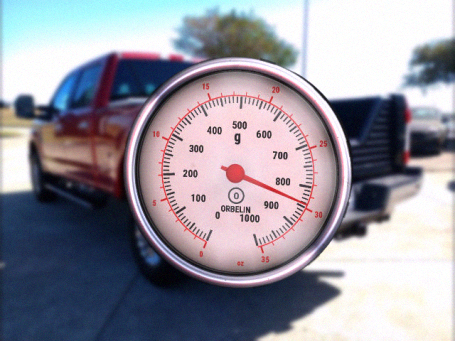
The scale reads 840 g
